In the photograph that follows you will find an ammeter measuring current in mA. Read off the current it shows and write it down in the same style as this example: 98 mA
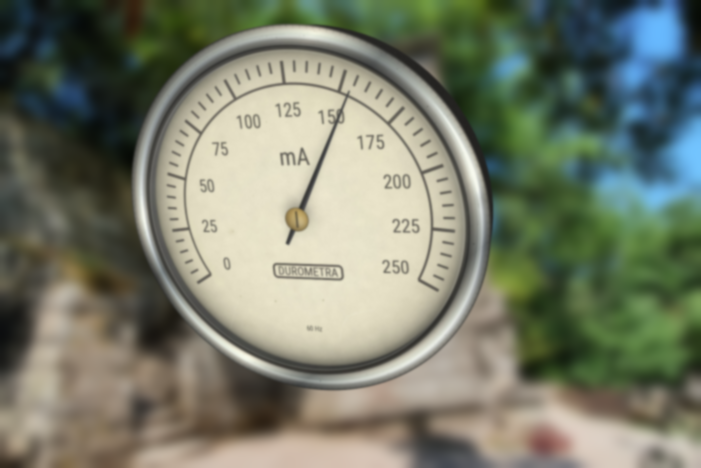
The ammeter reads 155 mA
